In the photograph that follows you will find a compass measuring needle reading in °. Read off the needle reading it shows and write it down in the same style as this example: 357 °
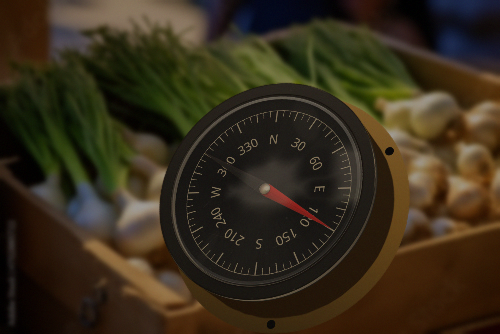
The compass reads 120 °
